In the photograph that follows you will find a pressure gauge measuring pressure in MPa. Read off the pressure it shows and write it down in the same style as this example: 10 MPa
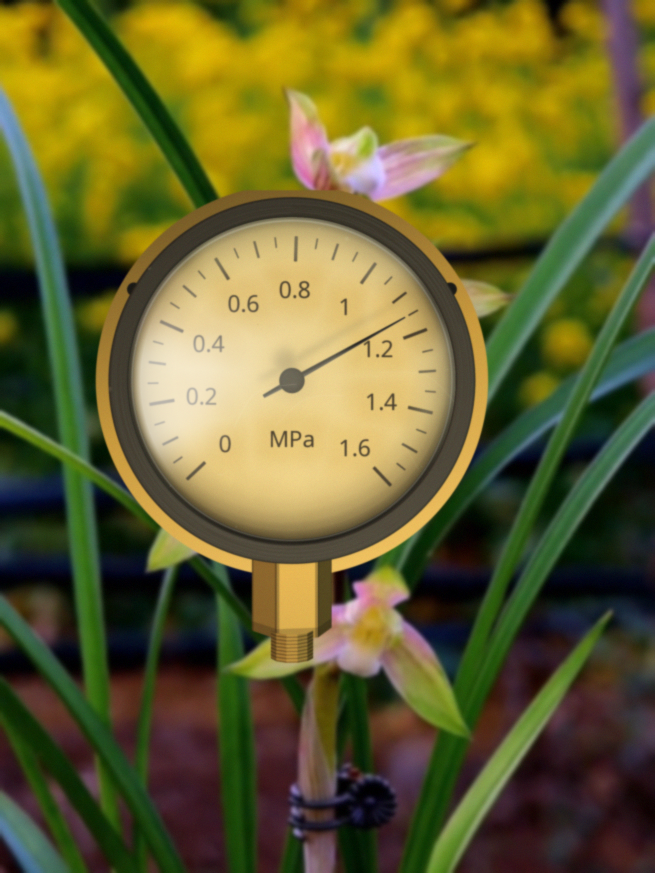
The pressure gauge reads 1.15 MPa
